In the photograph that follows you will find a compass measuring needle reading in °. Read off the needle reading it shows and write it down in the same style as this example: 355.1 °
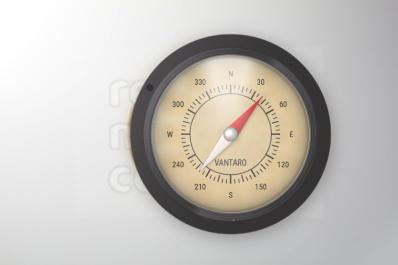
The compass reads 40 °
